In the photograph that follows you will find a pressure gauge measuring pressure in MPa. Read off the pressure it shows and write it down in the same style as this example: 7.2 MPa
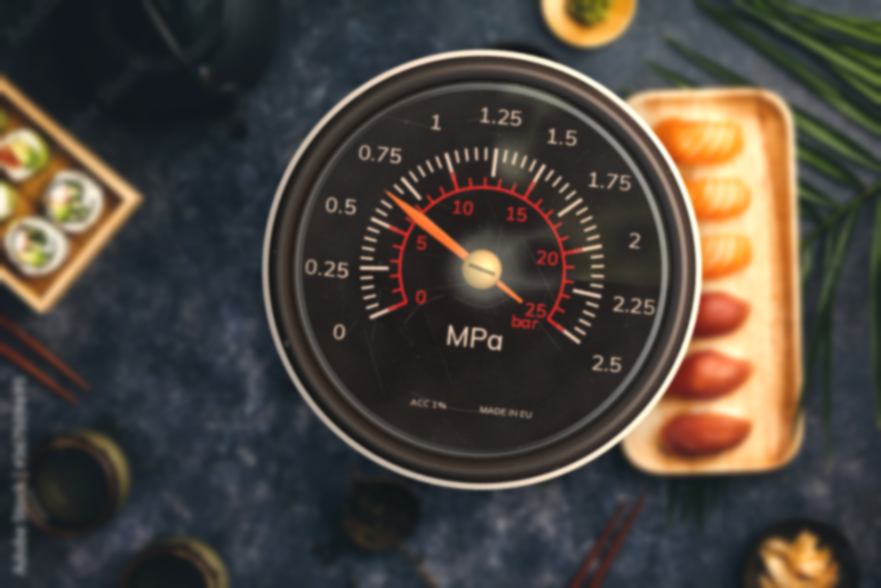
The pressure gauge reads 0.65 MPa
